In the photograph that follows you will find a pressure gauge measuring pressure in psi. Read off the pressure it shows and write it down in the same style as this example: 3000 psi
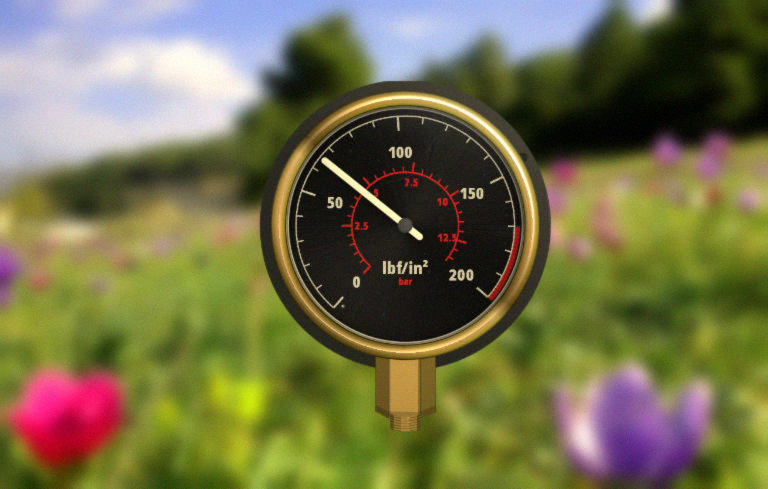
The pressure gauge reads 65 psi
